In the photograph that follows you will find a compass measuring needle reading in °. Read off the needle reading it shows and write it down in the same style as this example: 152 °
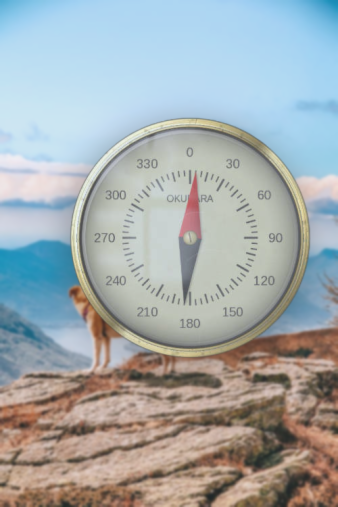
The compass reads 5 °
